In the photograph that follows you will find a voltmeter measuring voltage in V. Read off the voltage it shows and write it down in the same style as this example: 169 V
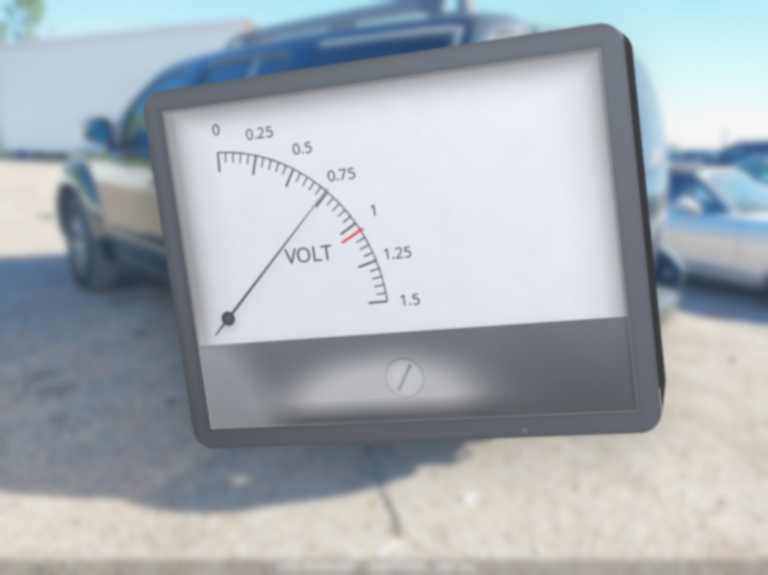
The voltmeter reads 0.75 V
